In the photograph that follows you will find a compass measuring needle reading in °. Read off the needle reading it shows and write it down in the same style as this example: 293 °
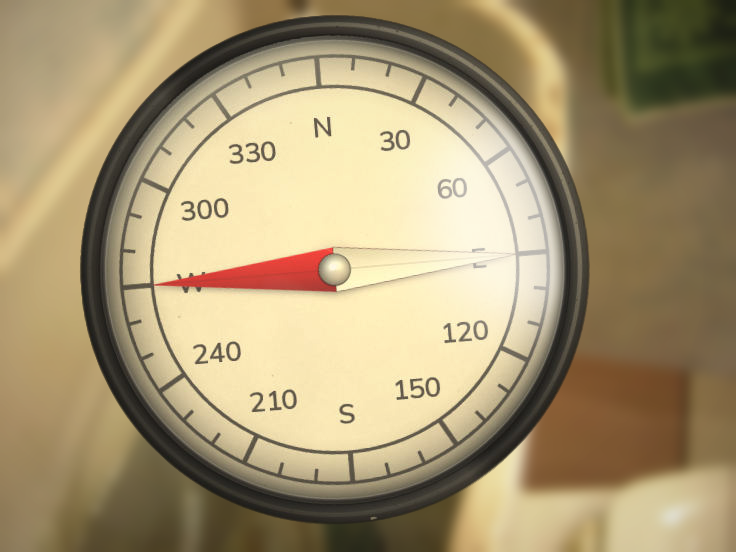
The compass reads 270 °
